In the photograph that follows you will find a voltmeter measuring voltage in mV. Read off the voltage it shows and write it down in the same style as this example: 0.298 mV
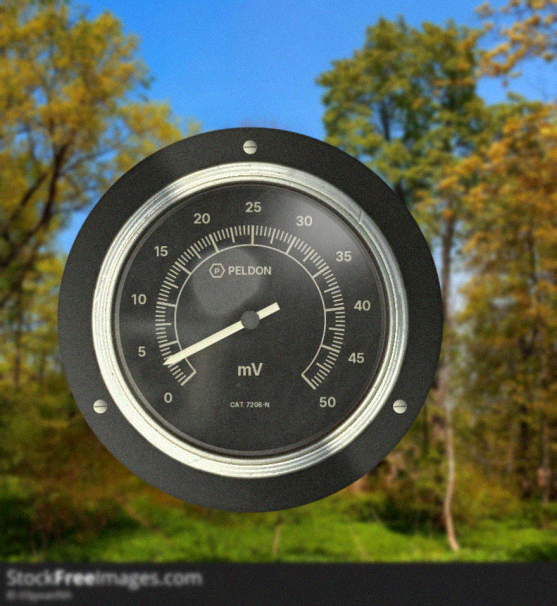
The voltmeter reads 3 mV
